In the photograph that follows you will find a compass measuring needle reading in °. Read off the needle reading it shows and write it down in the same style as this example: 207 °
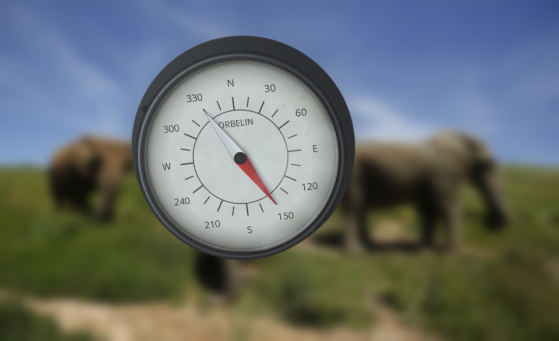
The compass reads 150 °
